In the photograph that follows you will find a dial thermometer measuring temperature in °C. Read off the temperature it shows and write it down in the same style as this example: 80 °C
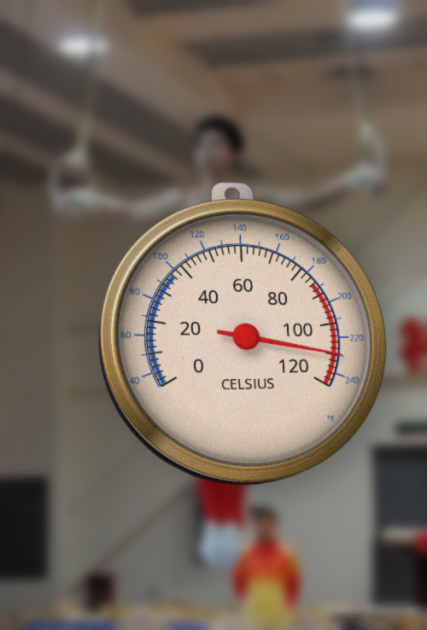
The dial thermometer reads 110 °C
